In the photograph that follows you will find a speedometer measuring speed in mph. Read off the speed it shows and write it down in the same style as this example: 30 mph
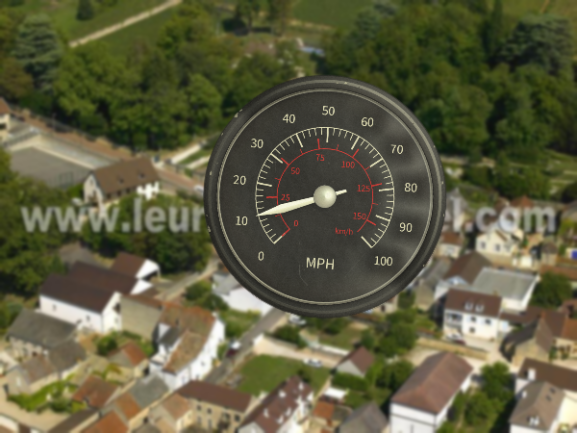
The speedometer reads 10 mph
